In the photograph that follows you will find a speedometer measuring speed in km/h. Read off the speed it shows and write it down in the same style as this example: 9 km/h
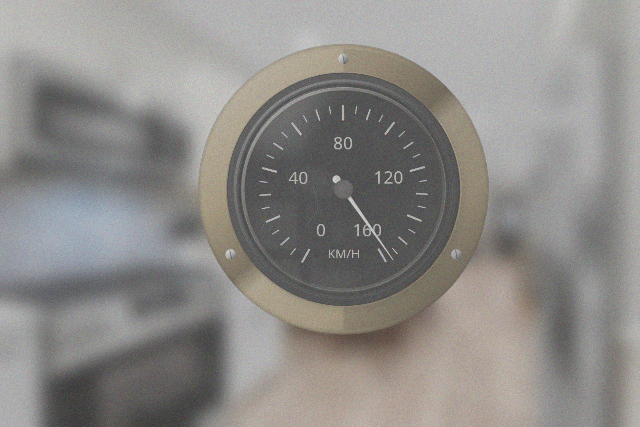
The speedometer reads 157.5 km/h
